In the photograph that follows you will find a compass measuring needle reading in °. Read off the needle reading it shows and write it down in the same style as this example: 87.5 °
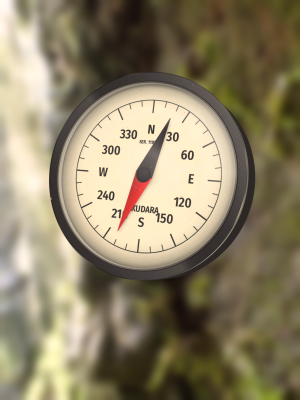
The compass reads 200 °
